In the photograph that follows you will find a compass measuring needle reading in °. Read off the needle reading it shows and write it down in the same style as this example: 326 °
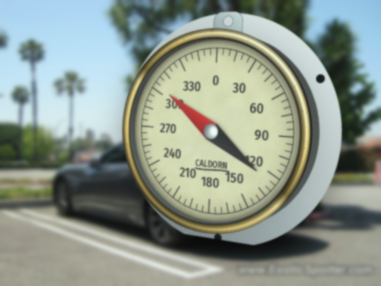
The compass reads 305 °
